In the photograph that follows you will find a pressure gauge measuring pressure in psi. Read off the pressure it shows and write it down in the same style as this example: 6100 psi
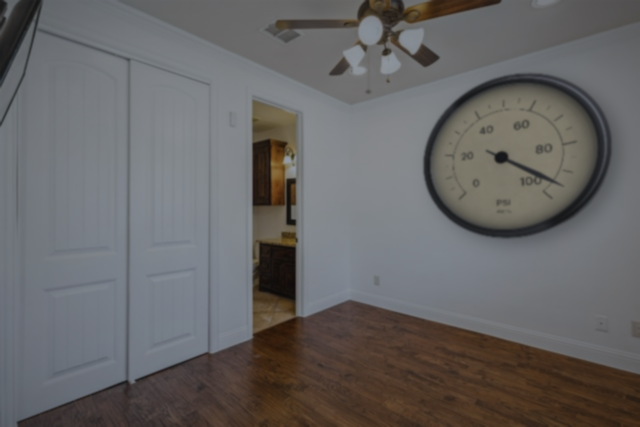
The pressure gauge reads 95 psi
